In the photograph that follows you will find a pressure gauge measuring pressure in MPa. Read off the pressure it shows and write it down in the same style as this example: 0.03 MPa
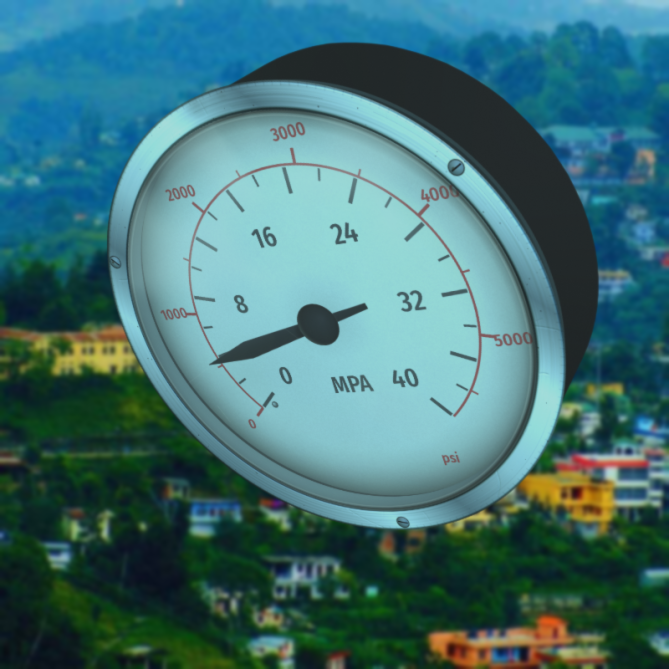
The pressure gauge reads 4 MPa
